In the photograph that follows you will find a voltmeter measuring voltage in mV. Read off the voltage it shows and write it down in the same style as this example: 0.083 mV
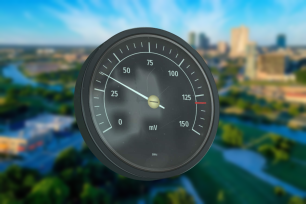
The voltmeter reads 35 mV
